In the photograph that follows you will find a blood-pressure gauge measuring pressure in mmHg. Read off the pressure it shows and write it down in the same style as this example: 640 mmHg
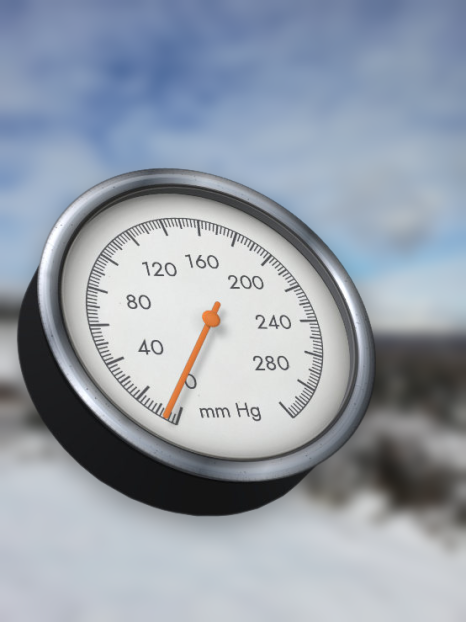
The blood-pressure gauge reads 6 mmHg
